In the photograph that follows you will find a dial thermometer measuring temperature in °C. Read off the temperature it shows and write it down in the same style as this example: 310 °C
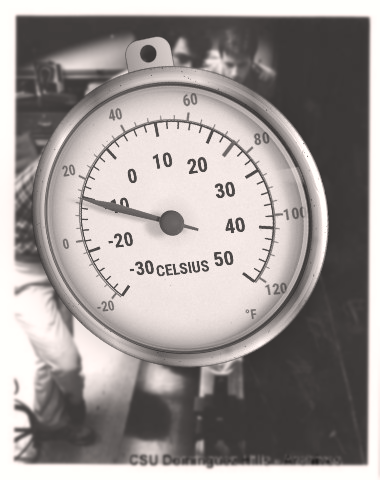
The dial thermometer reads -10 °C
